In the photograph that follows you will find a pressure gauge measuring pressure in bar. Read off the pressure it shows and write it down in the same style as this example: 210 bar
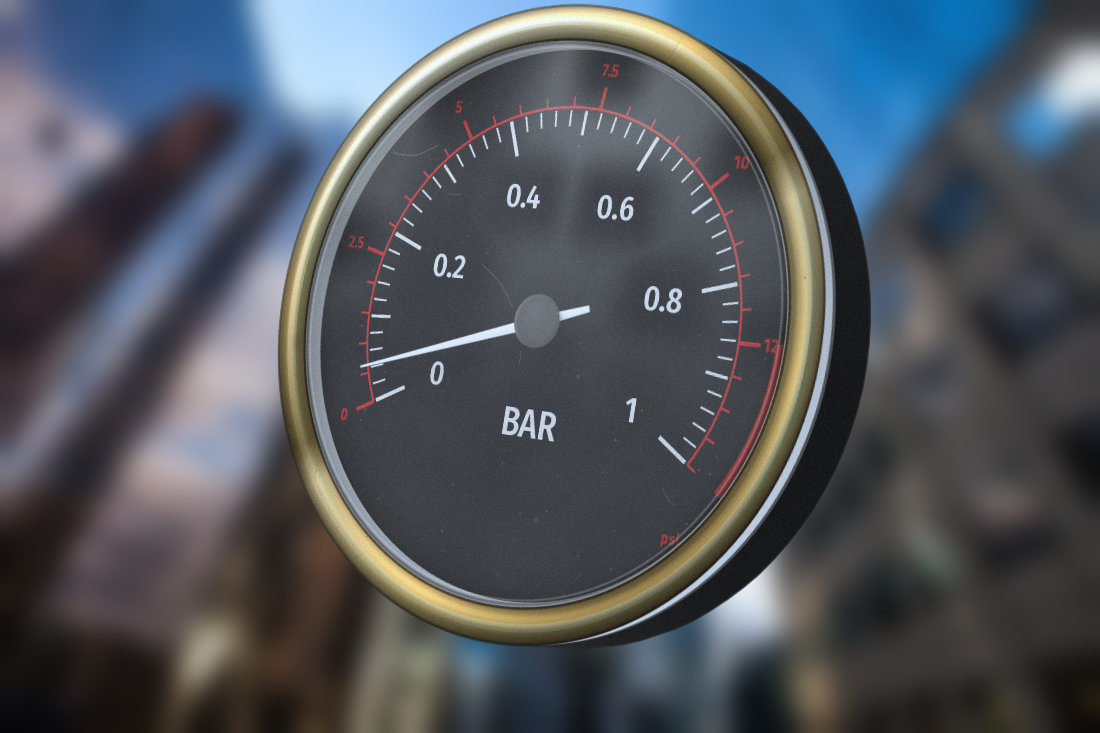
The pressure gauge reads 0.04 bar
